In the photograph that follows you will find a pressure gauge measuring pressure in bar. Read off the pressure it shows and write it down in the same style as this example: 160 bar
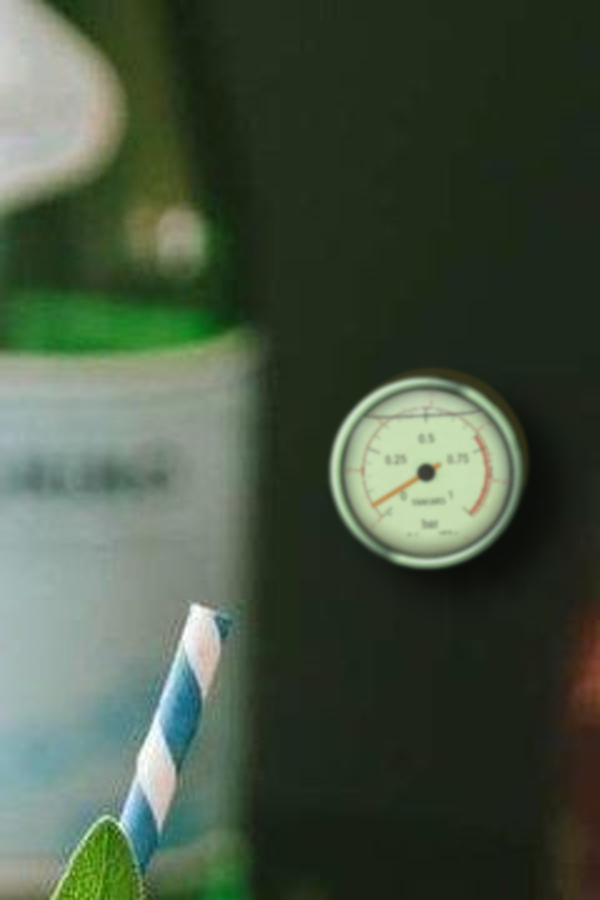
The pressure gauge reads 0.05 bar
